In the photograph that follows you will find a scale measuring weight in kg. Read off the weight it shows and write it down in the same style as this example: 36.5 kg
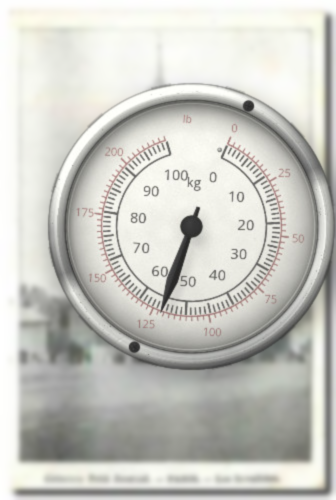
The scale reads 55 kg
